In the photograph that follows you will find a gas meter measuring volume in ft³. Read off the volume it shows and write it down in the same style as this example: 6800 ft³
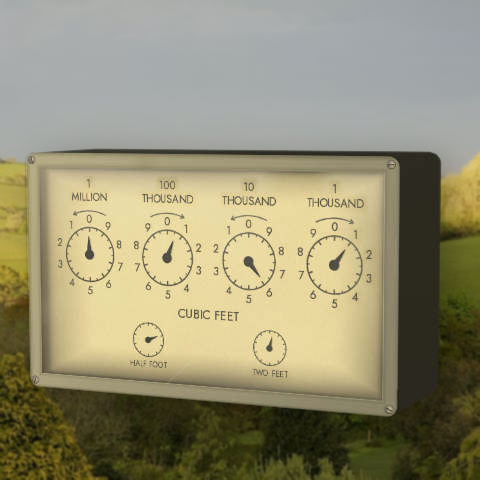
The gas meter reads 6100 ft³
